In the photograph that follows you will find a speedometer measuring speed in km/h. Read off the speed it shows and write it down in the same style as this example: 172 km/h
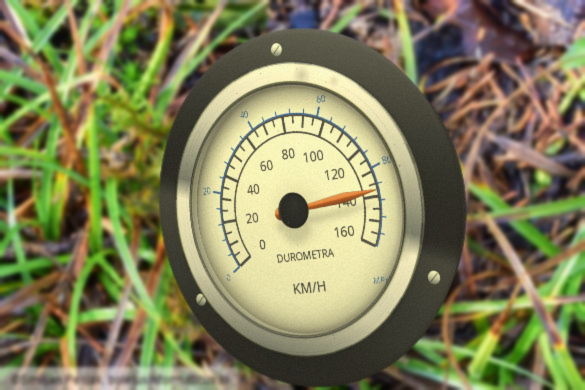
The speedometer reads 137.5 km/h
